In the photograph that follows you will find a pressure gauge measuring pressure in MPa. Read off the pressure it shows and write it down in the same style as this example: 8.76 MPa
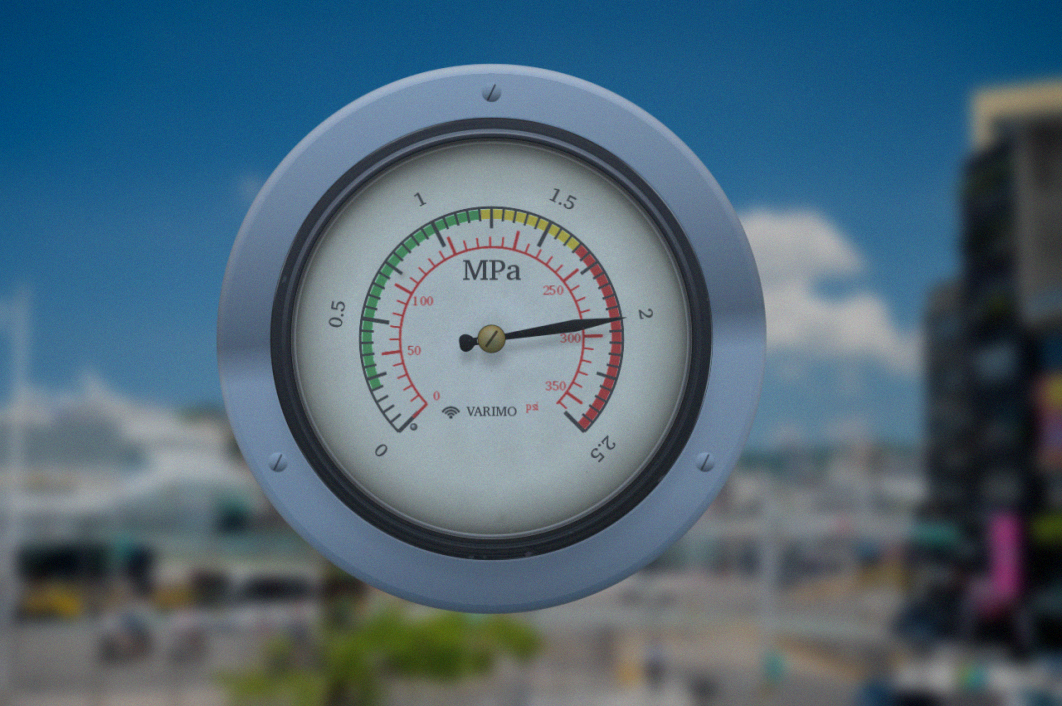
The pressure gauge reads 2 MPa
